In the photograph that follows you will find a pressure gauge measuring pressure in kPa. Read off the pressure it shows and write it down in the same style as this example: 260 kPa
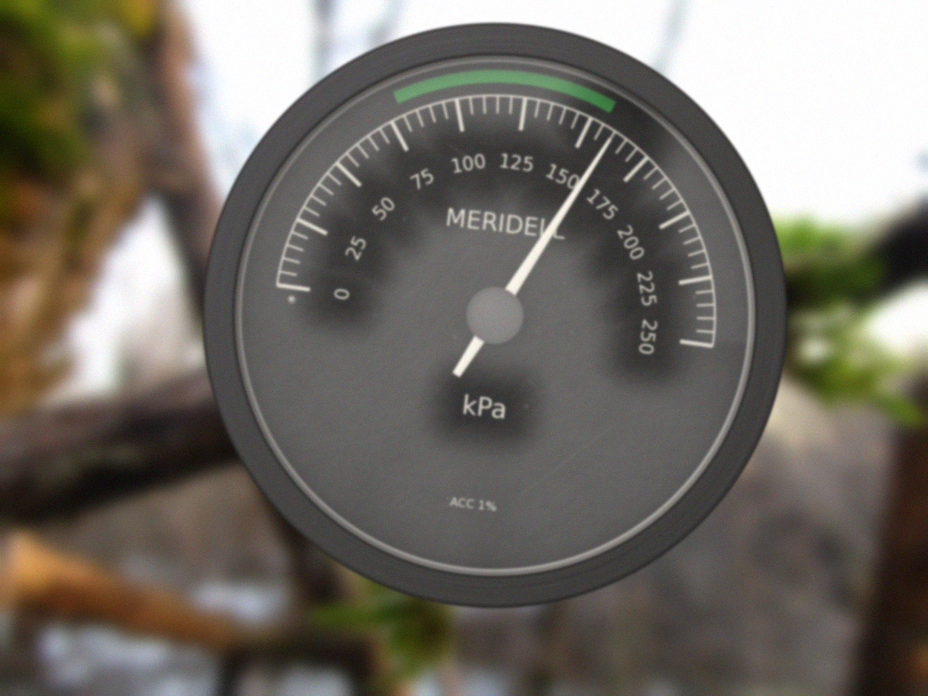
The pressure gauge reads 160 kPa
